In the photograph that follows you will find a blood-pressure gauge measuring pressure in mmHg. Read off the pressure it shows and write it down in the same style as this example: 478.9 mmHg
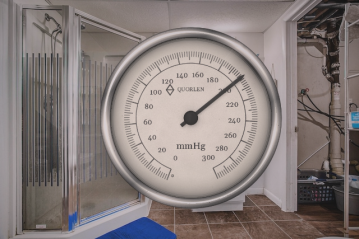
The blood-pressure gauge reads 200 mmHg
